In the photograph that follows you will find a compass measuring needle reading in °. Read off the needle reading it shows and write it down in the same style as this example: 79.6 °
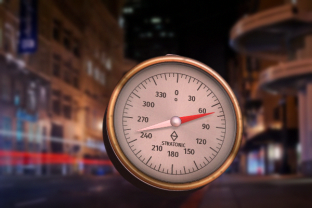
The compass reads 70 °
